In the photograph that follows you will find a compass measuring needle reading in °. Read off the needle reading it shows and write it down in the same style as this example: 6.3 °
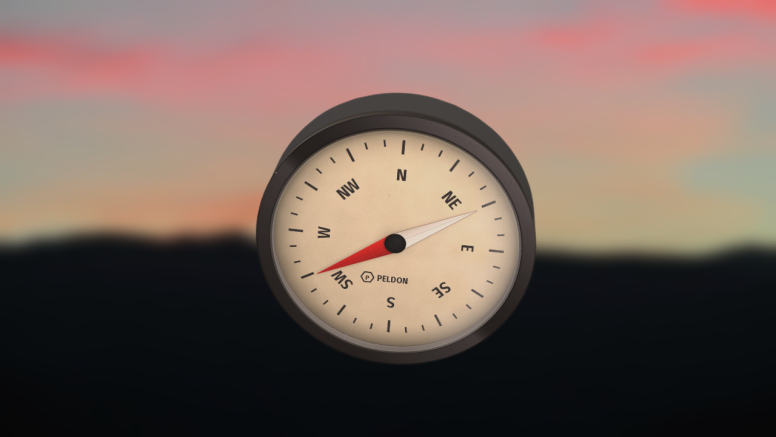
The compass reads 240 °
